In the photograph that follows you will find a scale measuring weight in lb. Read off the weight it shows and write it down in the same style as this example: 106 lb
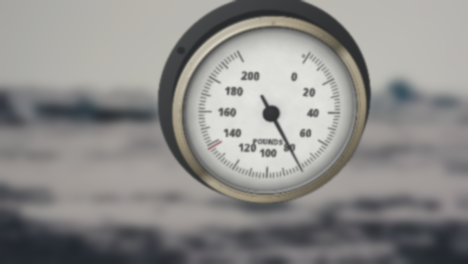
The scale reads 80 lb
